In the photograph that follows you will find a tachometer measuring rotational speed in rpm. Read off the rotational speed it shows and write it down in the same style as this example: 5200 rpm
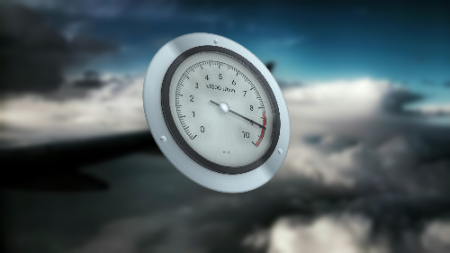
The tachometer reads 9000 rpm
